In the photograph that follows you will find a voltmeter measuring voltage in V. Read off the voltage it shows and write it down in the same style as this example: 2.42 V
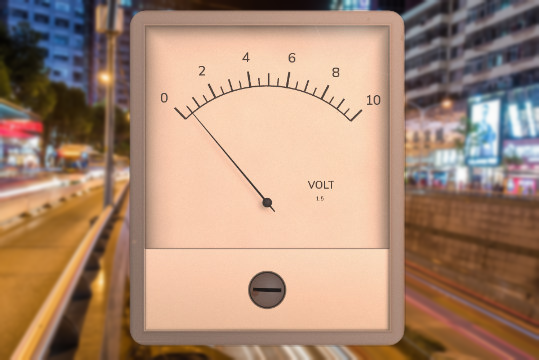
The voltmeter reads 0.5 V
